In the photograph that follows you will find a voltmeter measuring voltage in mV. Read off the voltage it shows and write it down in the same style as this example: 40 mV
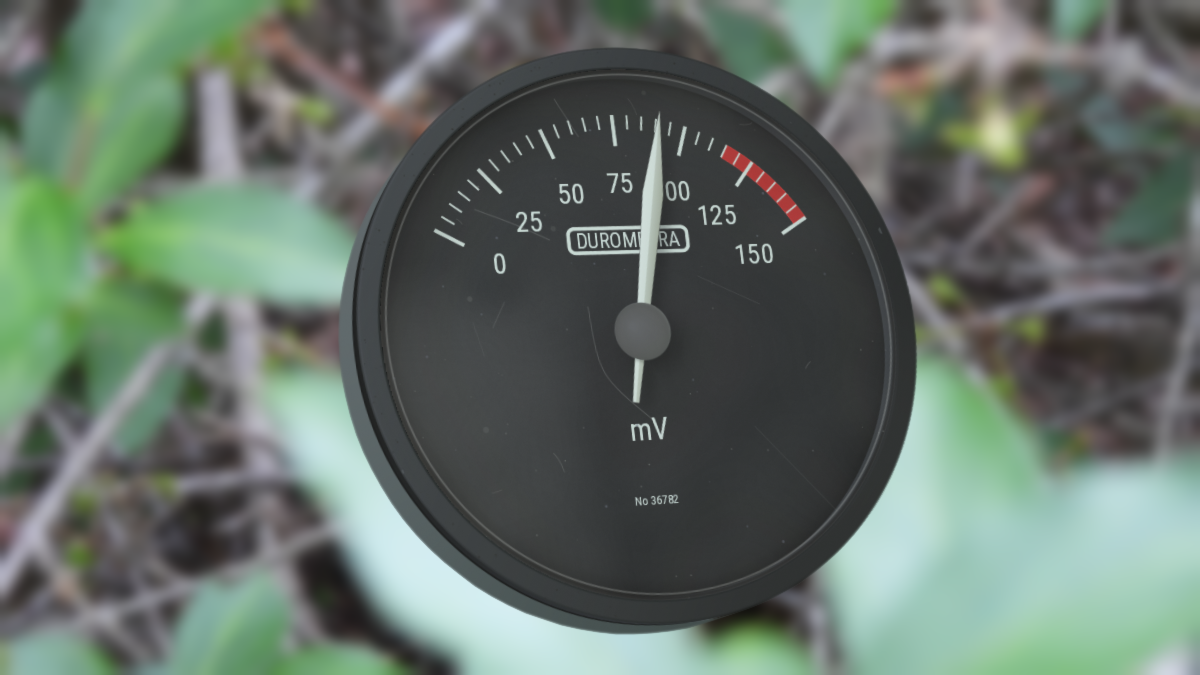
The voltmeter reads 90 mV
